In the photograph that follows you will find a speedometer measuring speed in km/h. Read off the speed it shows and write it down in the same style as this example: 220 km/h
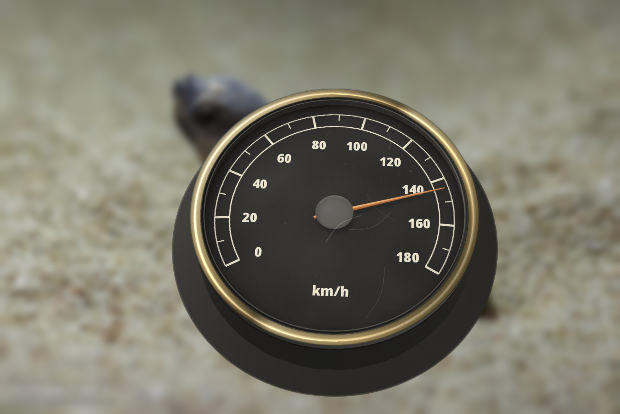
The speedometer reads 145 km/h
